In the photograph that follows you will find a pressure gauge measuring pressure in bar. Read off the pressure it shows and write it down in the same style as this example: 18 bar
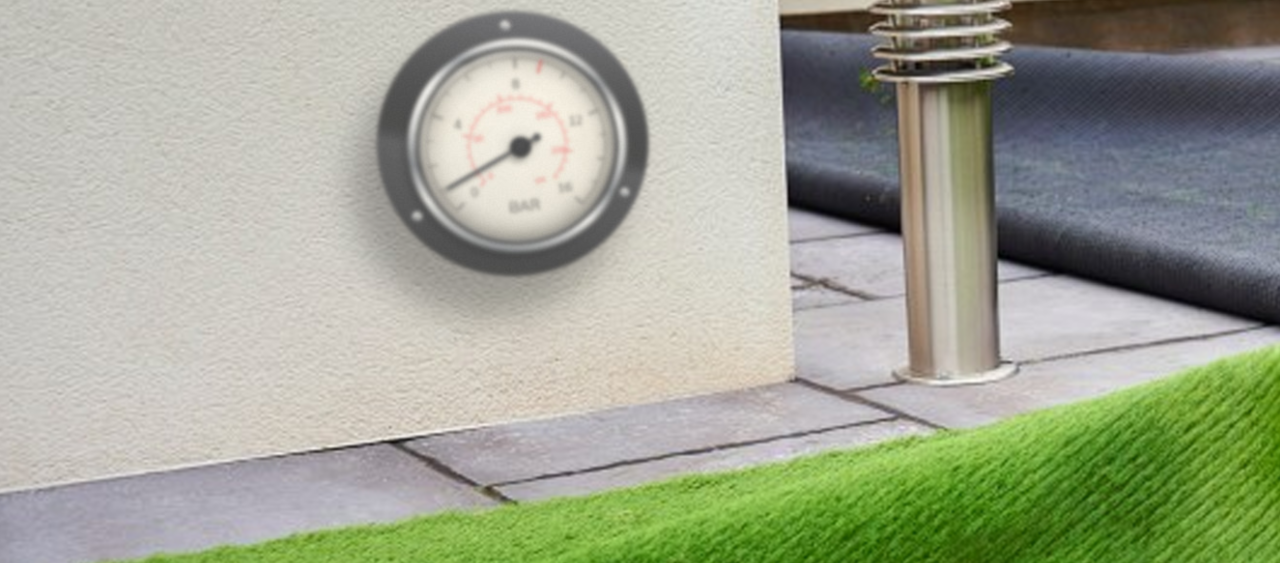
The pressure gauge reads 1 bar
